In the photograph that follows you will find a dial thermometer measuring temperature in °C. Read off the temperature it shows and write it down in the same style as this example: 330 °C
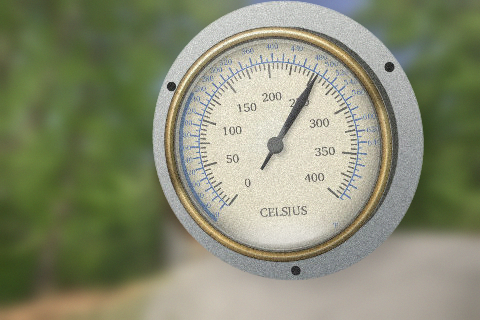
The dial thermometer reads 255 °C
